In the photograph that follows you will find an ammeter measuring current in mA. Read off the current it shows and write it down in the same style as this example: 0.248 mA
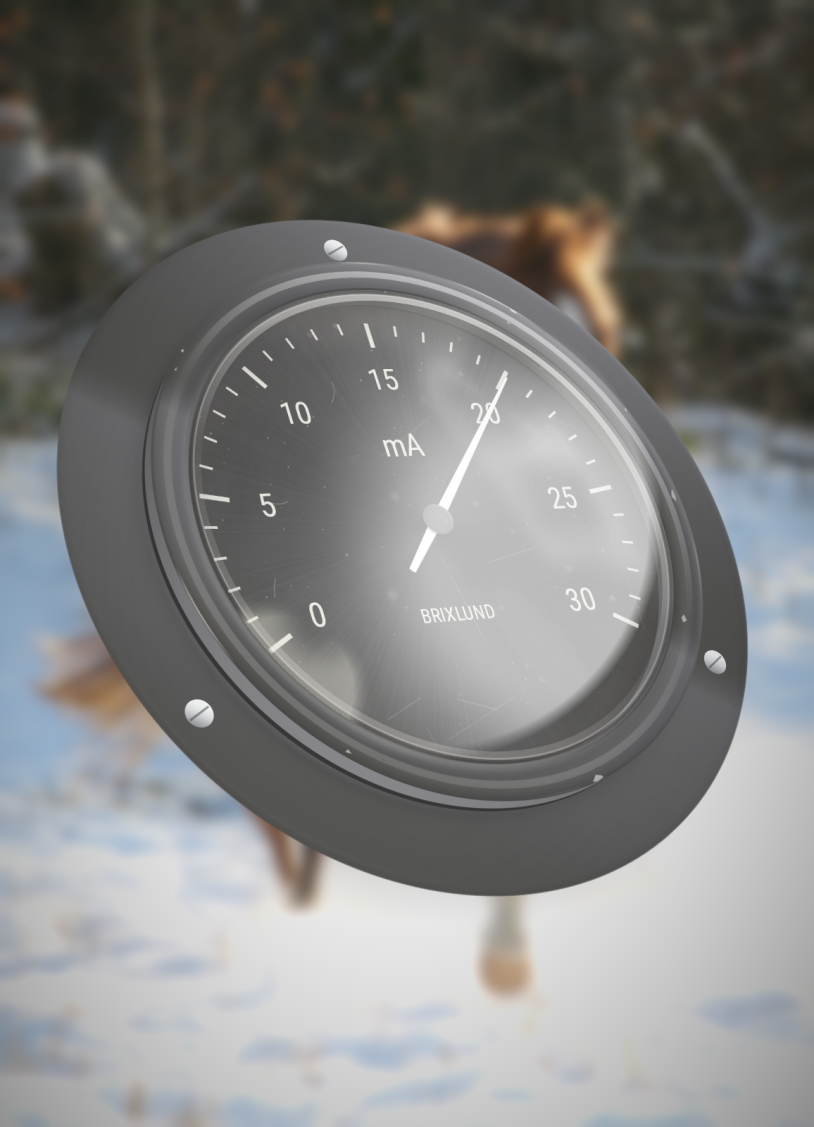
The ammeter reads 20 mA
